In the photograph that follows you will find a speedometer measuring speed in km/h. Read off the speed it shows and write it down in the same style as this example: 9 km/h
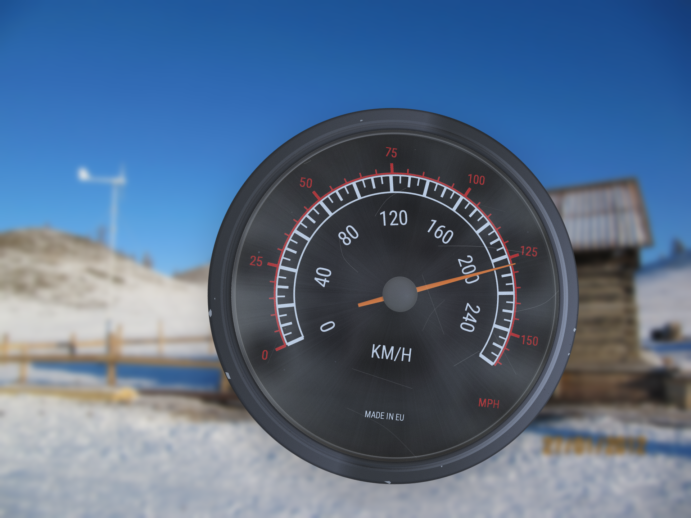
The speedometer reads 205 km/h
